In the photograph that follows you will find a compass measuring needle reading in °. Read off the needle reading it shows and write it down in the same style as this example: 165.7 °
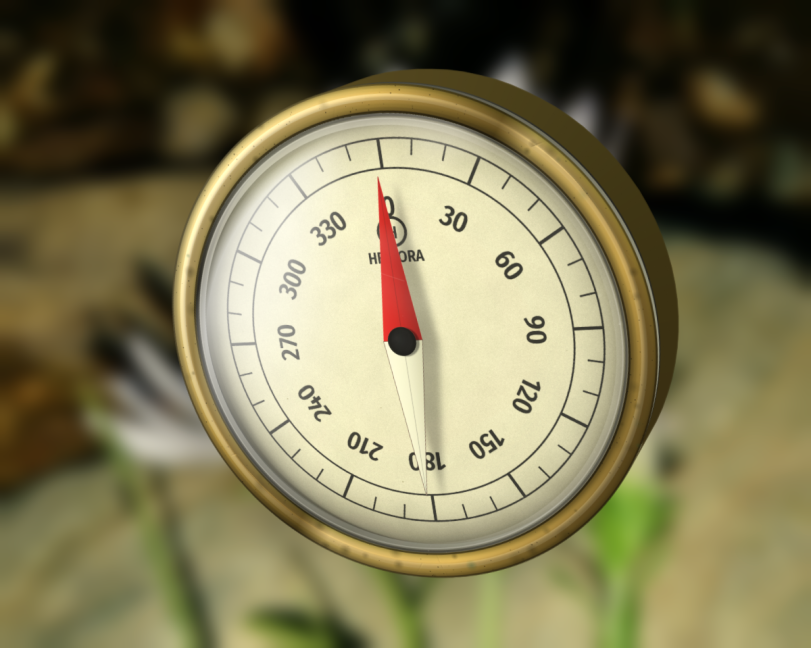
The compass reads 0 °
